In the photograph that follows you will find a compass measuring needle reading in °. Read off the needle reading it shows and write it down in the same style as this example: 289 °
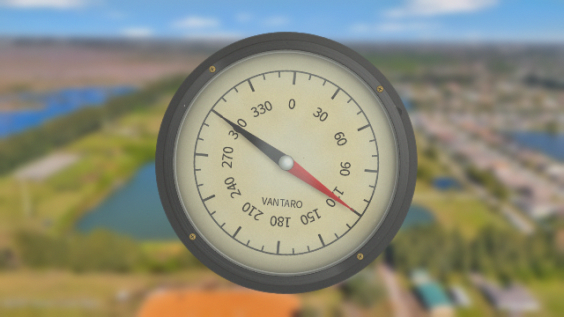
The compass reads 120 °
